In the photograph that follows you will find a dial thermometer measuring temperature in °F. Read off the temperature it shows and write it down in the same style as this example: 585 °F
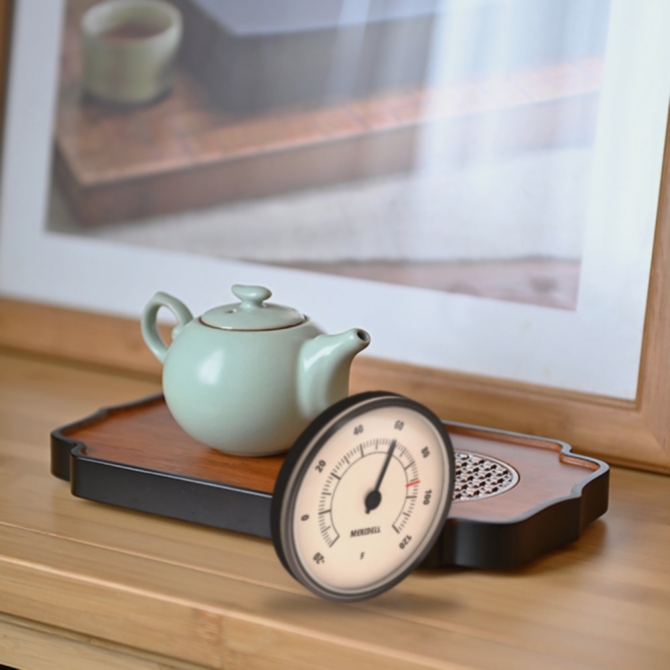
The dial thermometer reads 60 °F
